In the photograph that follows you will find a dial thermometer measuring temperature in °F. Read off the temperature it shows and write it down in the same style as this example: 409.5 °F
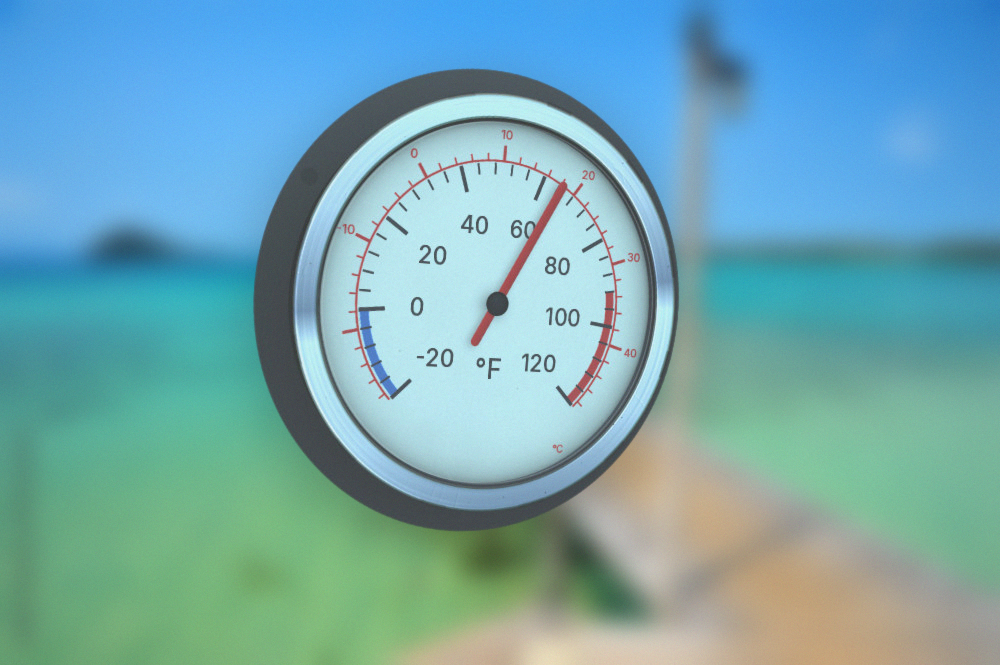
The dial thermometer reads 64 °F
